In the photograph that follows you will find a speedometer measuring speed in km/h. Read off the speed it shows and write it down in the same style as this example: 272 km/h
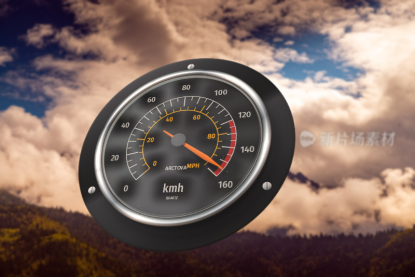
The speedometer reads 155 km/h
